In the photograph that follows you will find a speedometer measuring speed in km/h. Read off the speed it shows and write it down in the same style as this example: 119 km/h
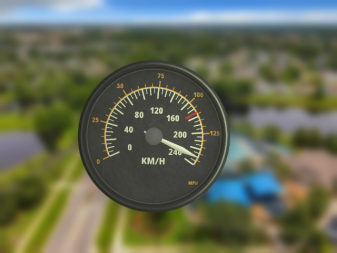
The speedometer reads 230 km/h
